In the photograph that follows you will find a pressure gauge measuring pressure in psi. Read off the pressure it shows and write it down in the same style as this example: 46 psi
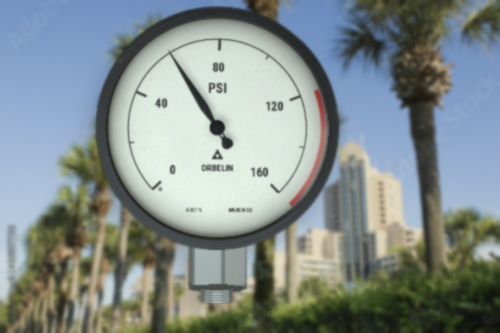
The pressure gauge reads 60 psi
